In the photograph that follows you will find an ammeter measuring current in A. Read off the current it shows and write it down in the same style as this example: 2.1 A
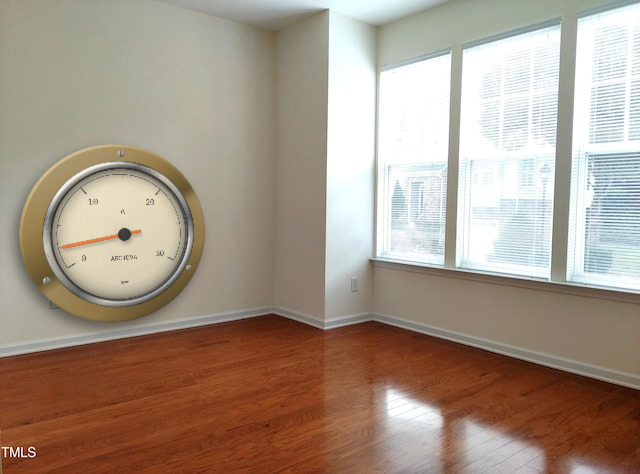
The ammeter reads 2.5 A
